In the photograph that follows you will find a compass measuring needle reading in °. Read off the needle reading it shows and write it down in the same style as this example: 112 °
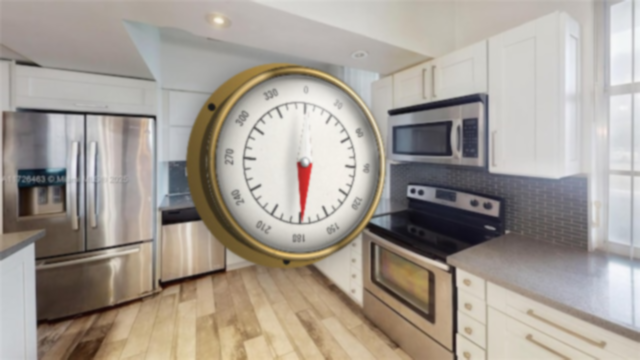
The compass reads 180 °
